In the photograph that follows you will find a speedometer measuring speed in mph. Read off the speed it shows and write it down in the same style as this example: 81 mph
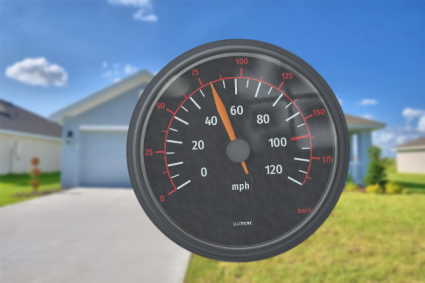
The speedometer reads 50 mph
